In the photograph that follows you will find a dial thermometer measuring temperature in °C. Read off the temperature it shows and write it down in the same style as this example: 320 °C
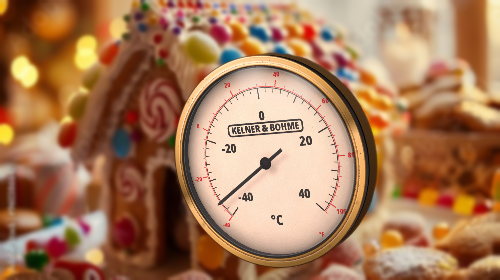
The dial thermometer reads -36 °C
